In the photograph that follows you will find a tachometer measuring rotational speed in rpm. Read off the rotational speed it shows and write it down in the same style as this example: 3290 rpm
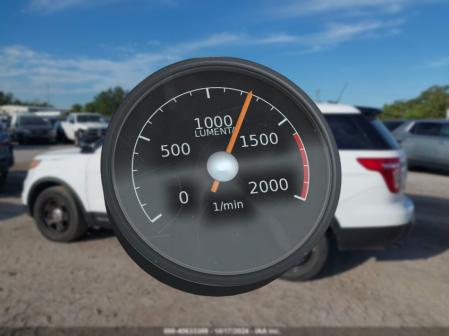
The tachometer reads 1250 rpm
